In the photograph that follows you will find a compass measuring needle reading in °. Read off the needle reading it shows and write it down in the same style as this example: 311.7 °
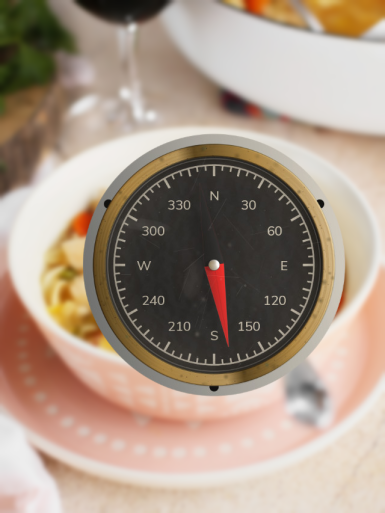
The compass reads 170 °
